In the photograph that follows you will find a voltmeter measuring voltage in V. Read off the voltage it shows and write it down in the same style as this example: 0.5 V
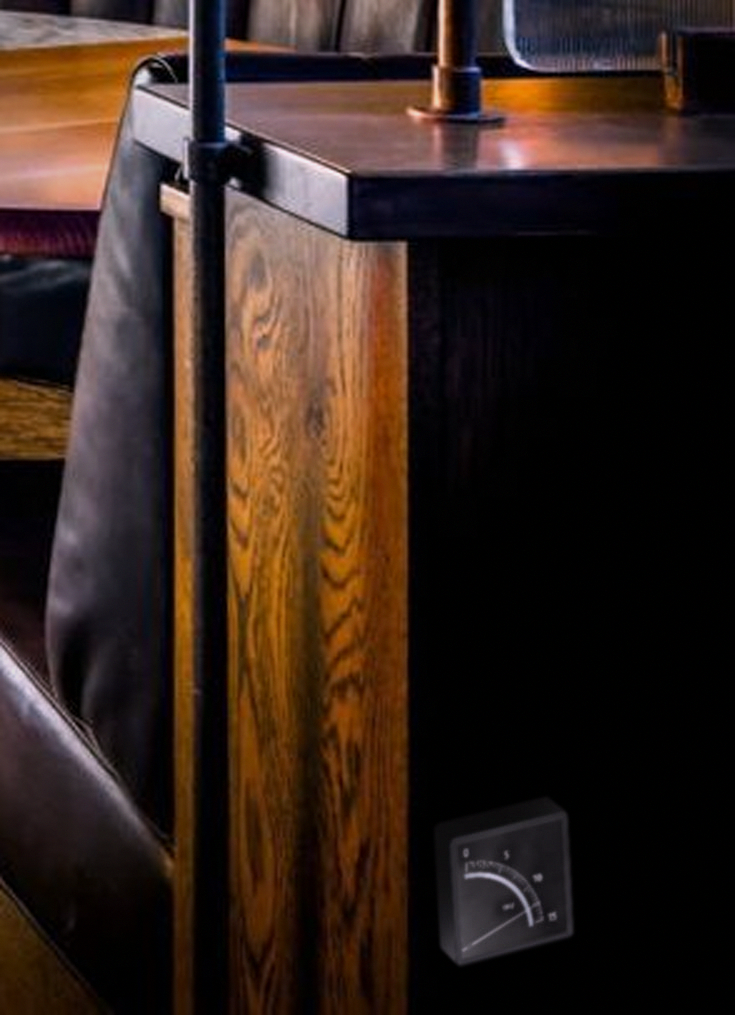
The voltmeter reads 12.5 V
